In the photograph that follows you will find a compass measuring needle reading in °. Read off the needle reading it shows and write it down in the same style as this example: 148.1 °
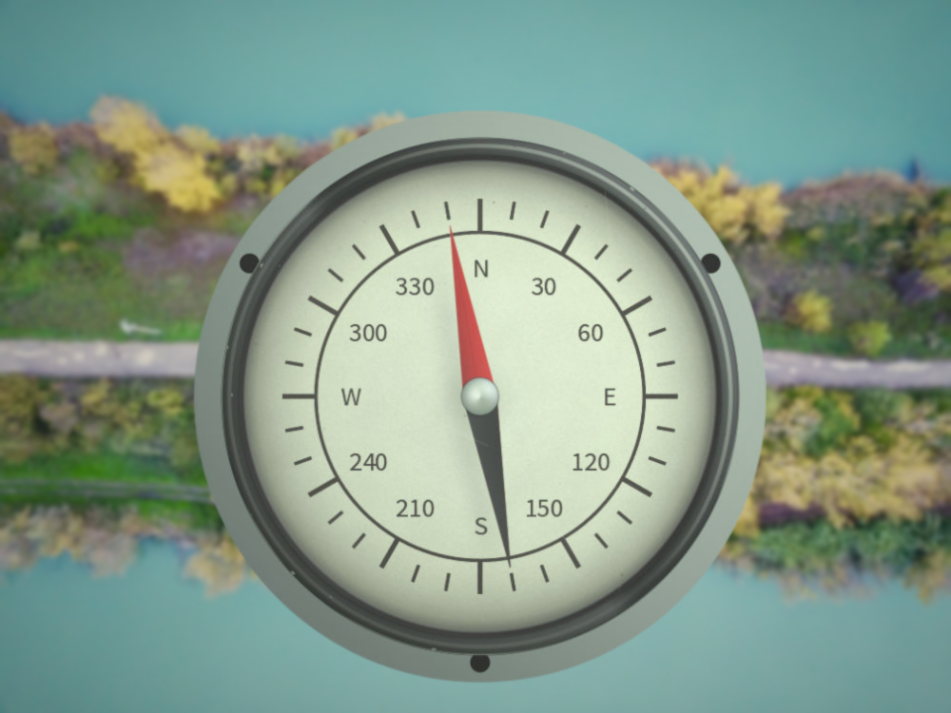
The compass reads 350 °
